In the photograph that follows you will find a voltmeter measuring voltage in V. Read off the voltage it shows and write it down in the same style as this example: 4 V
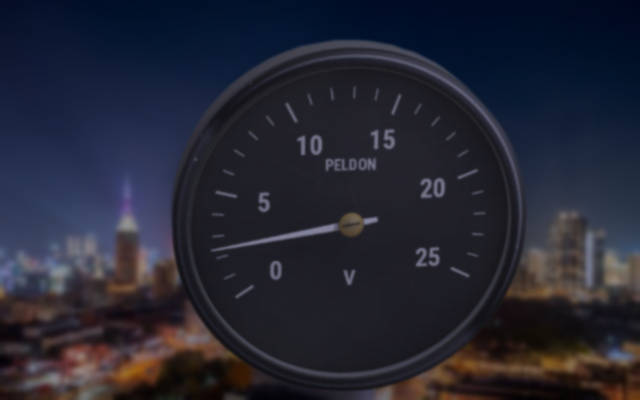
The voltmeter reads 2.5 V
